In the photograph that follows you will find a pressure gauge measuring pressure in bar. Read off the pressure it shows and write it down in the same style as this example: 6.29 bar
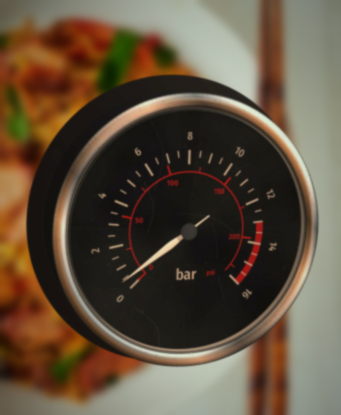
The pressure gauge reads 0.5 bar
